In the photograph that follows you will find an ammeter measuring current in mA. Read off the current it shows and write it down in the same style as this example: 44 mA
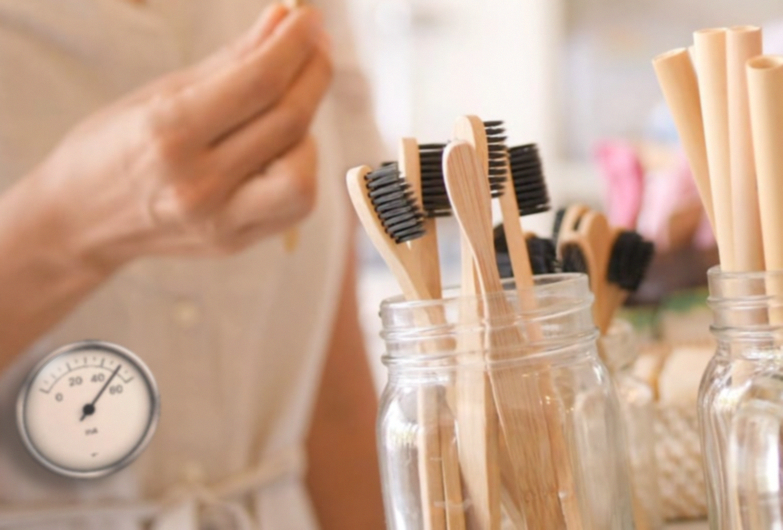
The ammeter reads 50 mA
